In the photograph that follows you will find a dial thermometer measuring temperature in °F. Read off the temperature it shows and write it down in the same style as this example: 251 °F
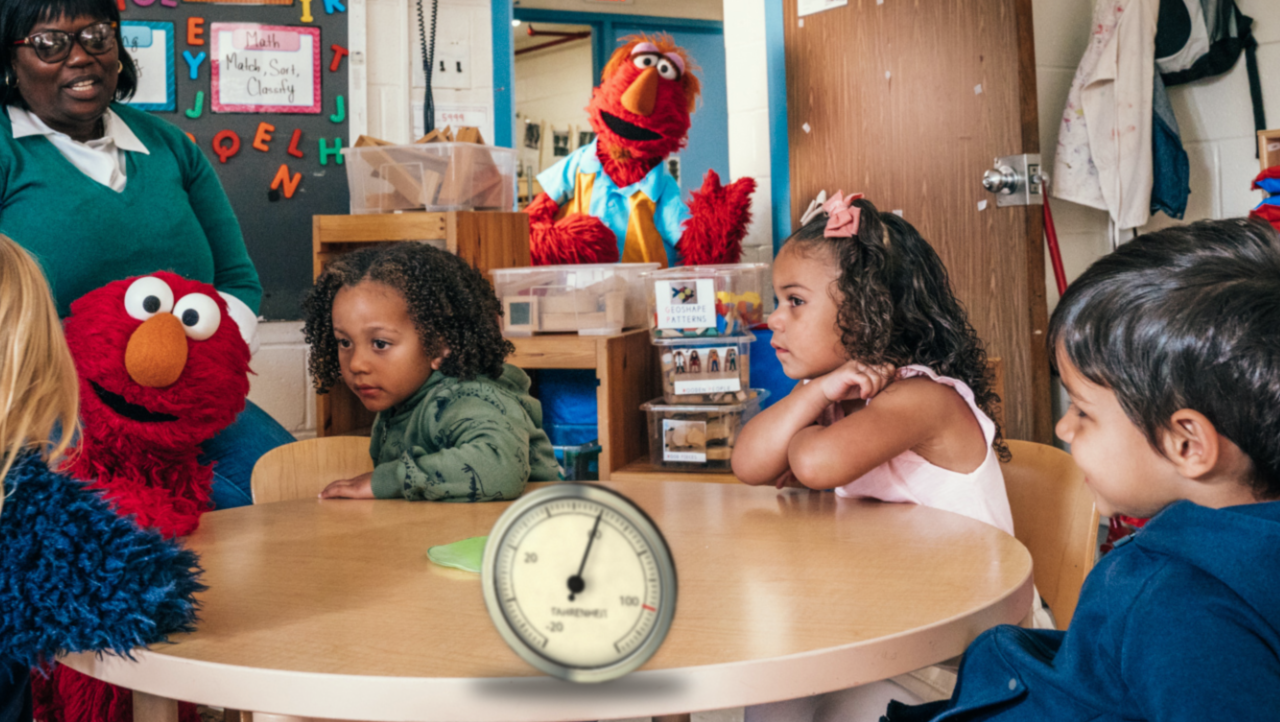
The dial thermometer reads 60 °F
